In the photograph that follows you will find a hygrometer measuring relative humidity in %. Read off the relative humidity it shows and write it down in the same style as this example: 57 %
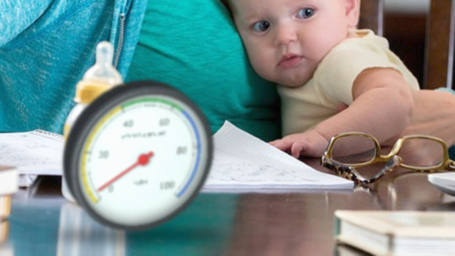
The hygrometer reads 4 %
